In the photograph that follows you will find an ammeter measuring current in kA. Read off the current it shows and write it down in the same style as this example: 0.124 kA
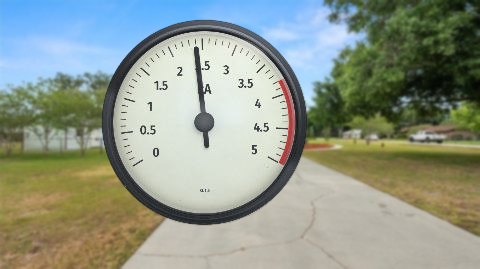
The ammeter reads 2.4 kA
